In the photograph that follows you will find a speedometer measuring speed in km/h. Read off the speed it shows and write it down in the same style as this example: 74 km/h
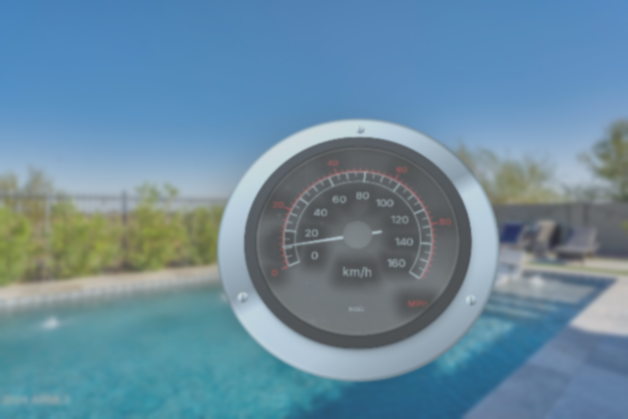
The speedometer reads 10 km/h
